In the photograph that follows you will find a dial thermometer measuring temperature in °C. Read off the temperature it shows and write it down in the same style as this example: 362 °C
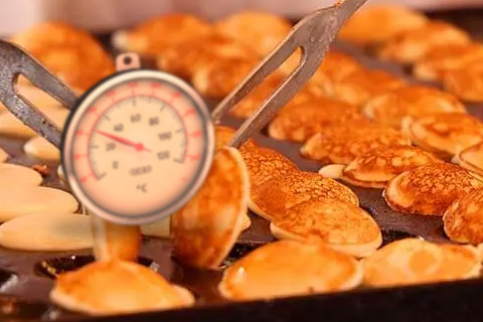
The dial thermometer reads 30 °C
